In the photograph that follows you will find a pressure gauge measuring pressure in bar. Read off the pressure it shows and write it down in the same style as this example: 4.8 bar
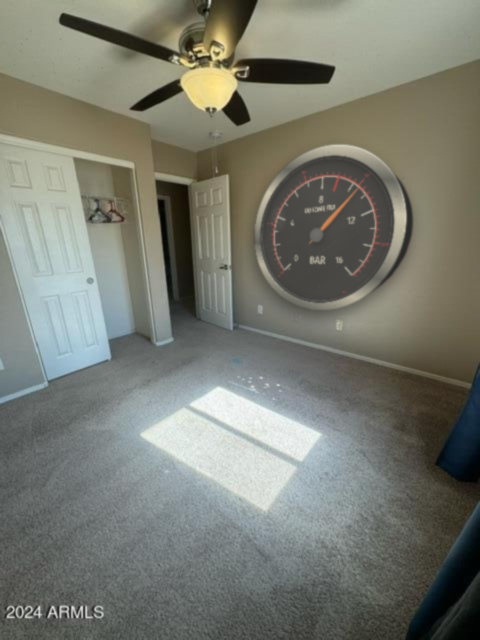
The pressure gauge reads 10.5 bar
